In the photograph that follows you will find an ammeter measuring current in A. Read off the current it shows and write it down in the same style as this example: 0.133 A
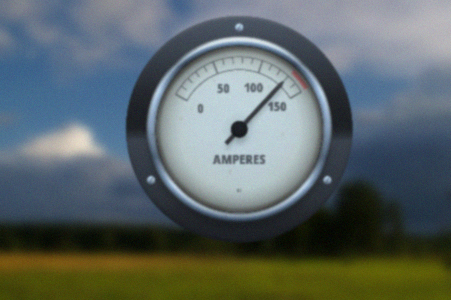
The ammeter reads 130 A
